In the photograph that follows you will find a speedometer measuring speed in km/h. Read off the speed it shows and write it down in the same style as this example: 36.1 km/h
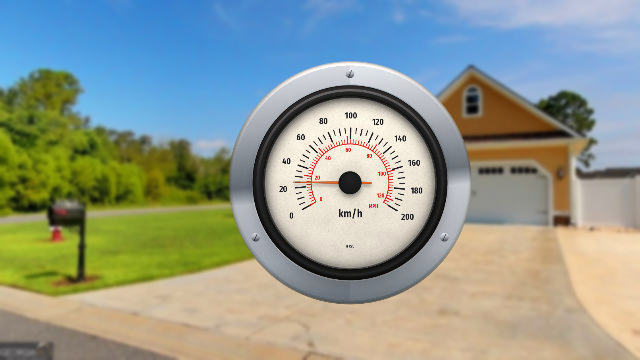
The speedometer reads 25 km/h
